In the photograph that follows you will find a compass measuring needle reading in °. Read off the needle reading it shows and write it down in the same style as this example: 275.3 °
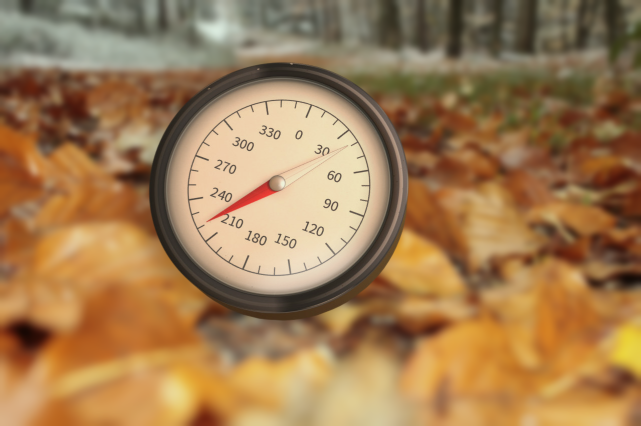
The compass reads 220 °
